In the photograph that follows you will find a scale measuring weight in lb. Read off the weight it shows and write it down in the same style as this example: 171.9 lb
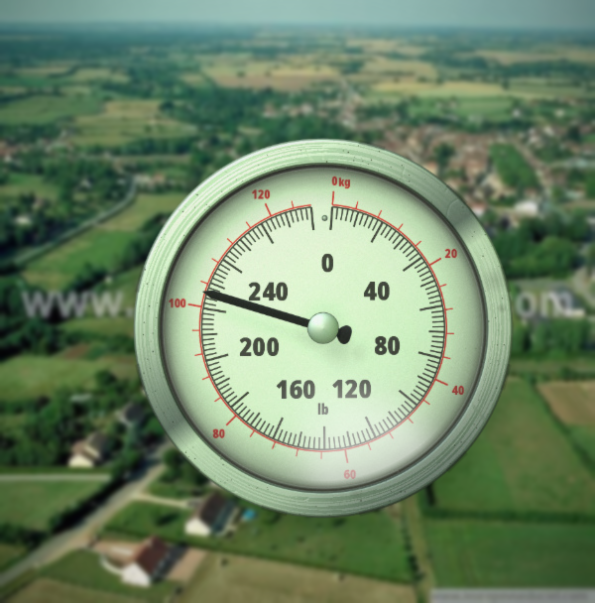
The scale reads 226 lb
